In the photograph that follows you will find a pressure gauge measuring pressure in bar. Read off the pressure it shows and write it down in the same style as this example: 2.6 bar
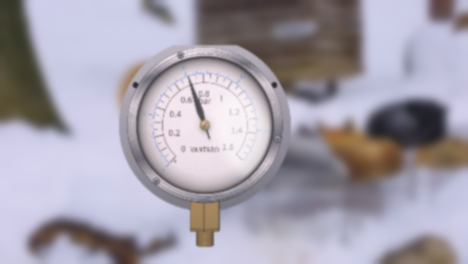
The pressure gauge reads 0.7 bar
